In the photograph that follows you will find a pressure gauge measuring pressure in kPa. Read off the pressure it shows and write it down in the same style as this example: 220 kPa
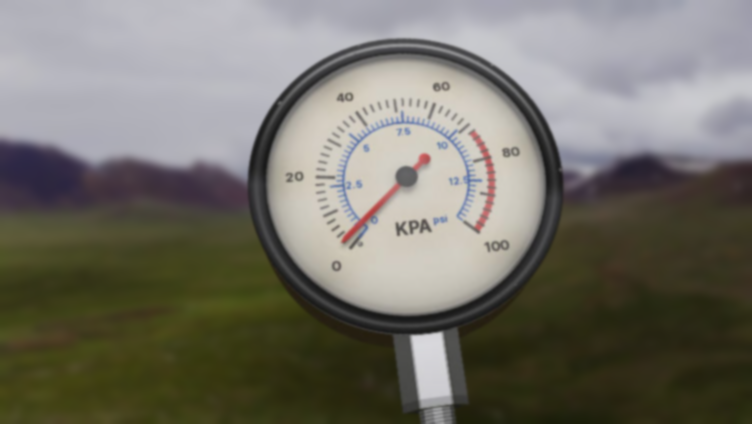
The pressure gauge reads 2 kPa
